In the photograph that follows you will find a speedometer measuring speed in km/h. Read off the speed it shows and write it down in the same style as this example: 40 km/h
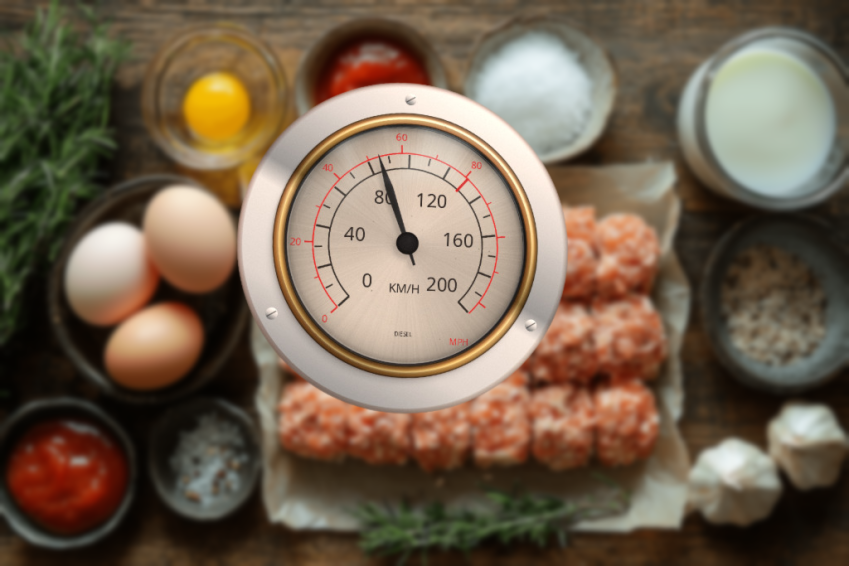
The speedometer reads 85 km/h
